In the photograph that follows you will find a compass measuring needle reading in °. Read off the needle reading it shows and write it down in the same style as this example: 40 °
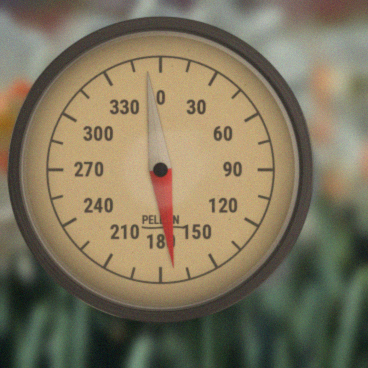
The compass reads 172.5 °
